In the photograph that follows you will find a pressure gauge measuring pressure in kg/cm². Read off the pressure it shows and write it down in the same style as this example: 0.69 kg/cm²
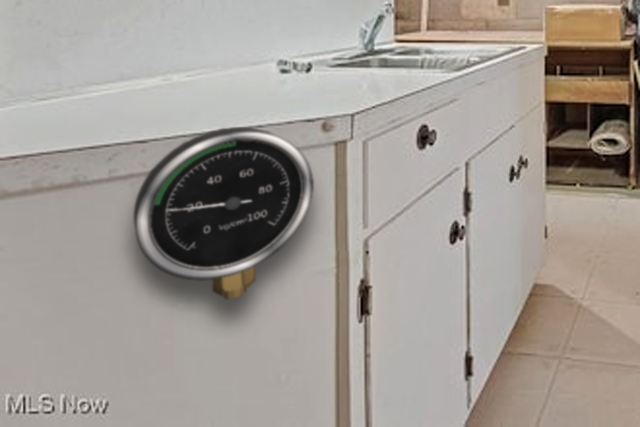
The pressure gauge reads 20 kg/cm²
